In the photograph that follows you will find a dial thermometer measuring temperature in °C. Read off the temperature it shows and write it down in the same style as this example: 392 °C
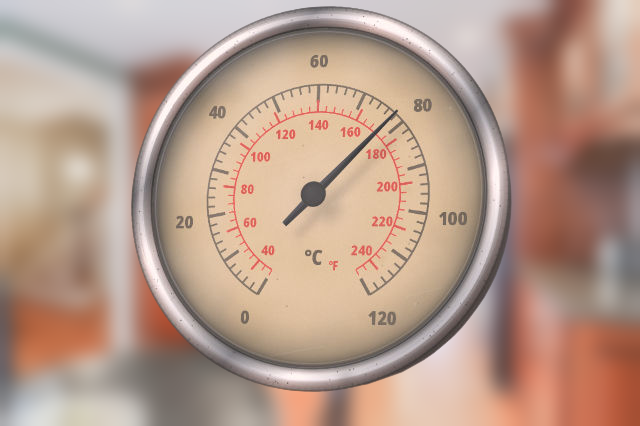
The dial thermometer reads 78 °C
